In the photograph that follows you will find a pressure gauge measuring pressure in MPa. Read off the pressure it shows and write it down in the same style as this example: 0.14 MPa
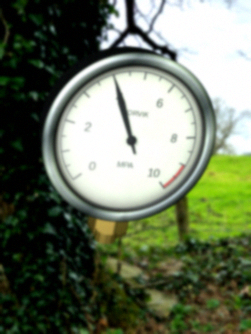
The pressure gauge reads 4 MPa
